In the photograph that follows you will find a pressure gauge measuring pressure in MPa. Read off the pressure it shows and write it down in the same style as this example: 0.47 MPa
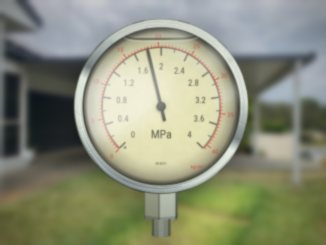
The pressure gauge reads 1.8 MPa
